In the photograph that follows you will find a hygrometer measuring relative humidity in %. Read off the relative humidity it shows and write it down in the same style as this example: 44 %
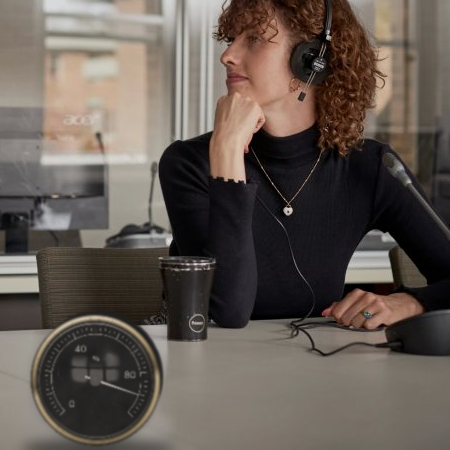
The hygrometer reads 90 %
